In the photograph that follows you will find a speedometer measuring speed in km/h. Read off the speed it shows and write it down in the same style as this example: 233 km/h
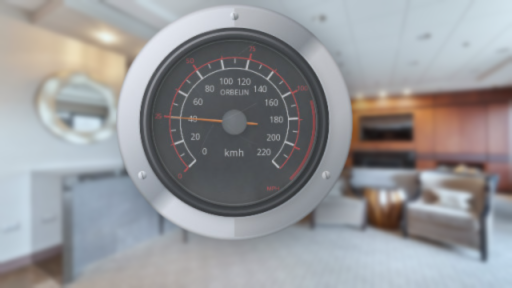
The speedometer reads 40 km/h
